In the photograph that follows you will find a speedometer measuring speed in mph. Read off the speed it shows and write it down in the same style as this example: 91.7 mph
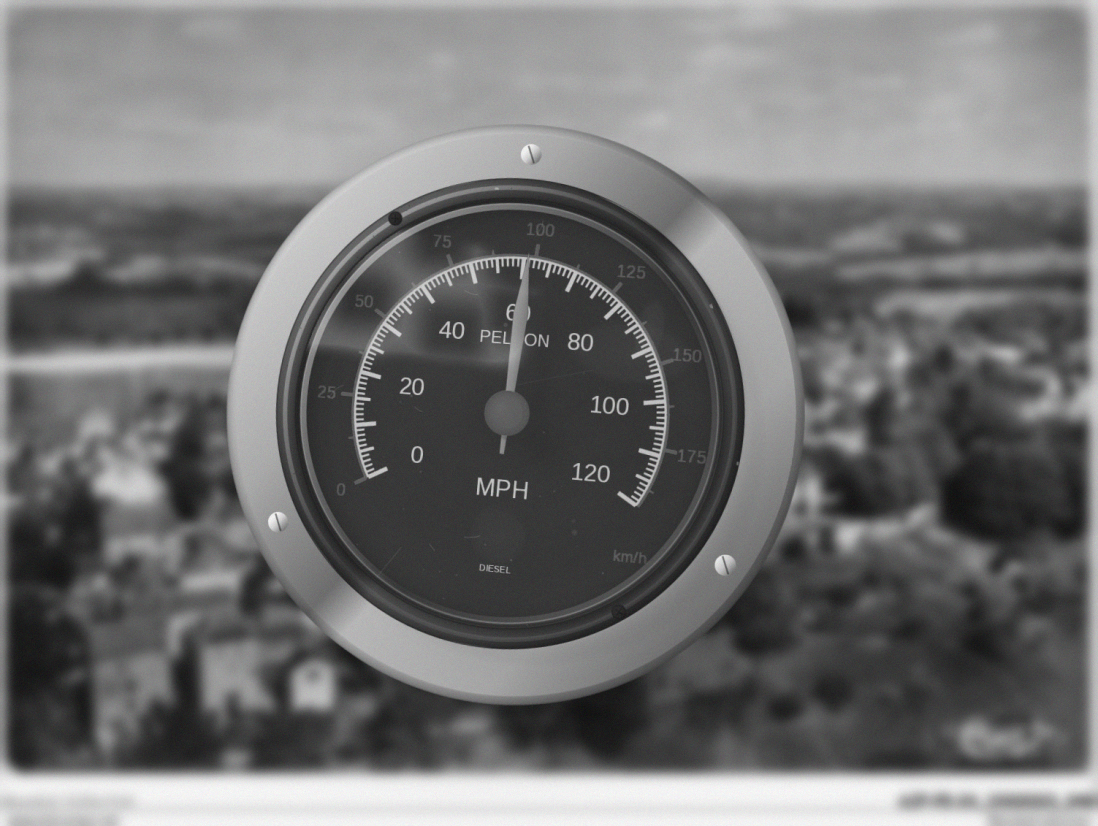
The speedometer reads 61 mph
